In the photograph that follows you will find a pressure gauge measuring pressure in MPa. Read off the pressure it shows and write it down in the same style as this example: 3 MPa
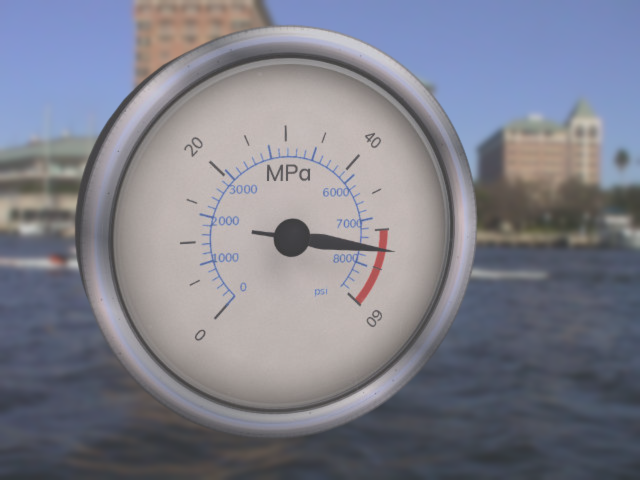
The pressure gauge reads 52.5 MPa
